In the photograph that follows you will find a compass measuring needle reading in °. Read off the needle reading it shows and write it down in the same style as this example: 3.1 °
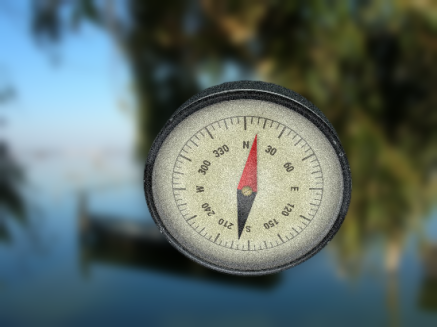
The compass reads 10 °
